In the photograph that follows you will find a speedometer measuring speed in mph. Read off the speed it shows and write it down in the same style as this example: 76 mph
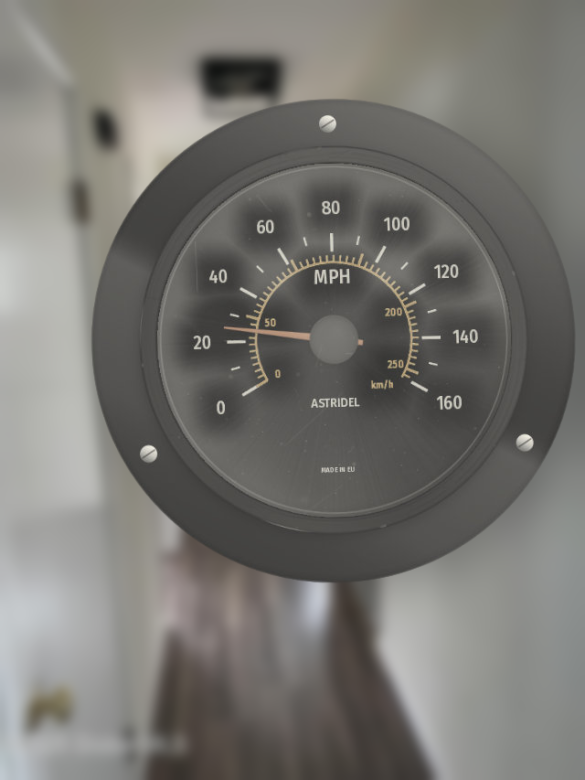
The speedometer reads 25 mph
